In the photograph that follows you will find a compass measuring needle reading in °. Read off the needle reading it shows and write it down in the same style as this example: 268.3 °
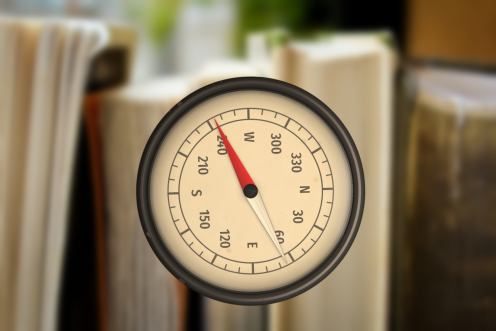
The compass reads 245 °
